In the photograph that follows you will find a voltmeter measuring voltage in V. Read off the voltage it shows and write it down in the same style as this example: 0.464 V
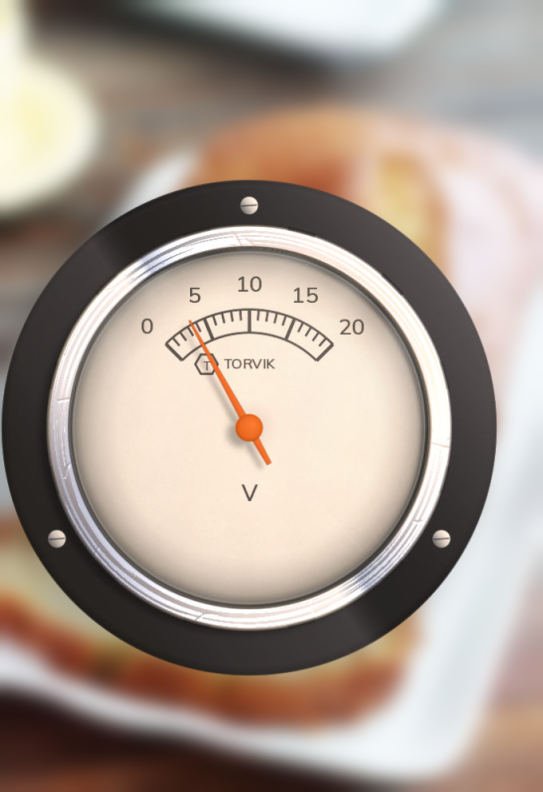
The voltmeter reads 3.5 V
